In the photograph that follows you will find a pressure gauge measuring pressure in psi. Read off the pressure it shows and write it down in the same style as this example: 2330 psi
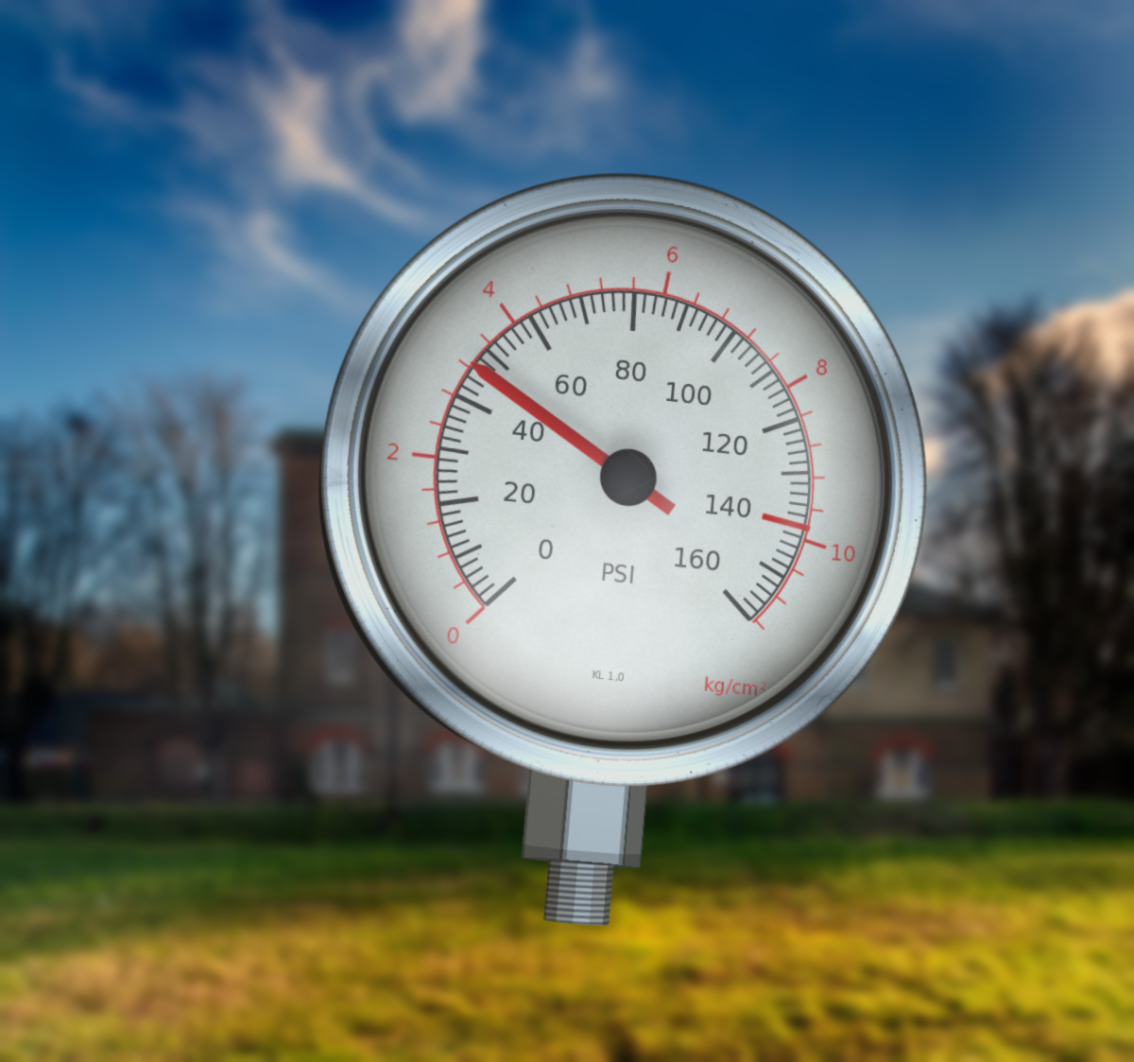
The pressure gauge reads 46 psi
